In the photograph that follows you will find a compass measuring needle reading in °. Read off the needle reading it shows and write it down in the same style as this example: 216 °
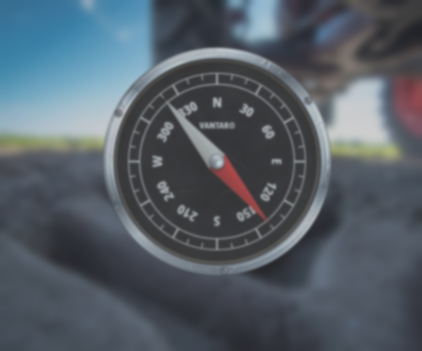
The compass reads 140 °
